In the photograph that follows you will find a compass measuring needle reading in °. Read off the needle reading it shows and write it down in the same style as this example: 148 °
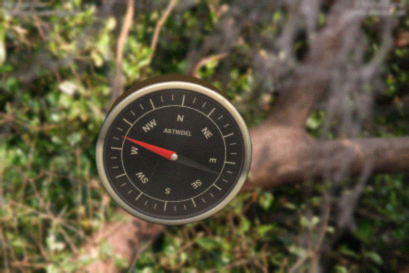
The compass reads 285 °
